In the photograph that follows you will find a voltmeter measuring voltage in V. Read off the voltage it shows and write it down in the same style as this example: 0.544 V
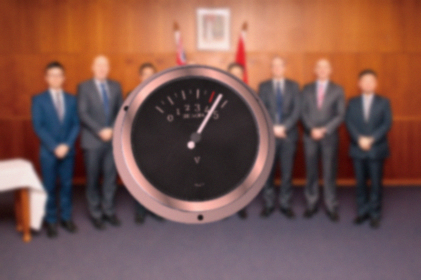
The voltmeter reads 4.5 V
